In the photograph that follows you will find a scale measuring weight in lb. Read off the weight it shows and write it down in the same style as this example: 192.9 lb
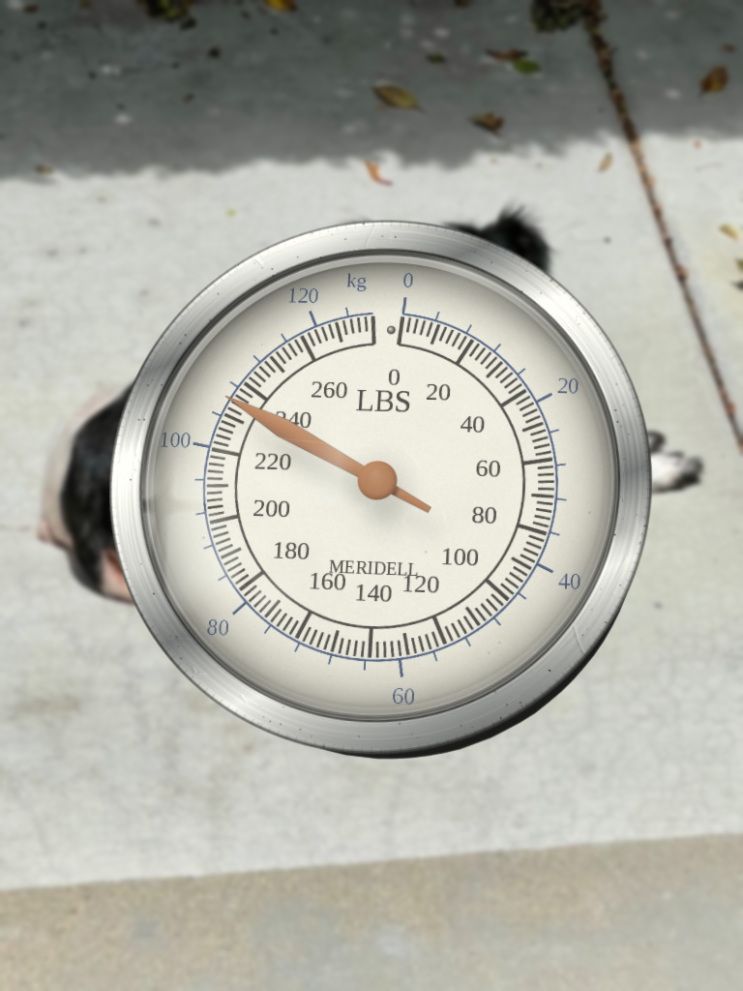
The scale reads 234 lb
